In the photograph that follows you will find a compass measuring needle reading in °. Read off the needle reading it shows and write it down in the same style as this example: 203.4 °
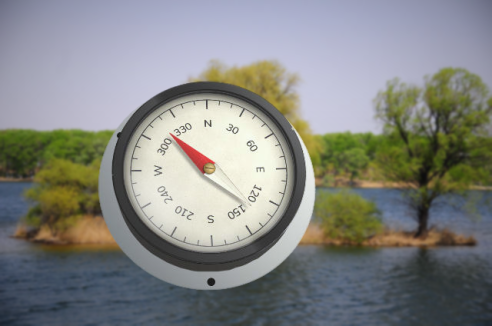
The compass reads 315 °
